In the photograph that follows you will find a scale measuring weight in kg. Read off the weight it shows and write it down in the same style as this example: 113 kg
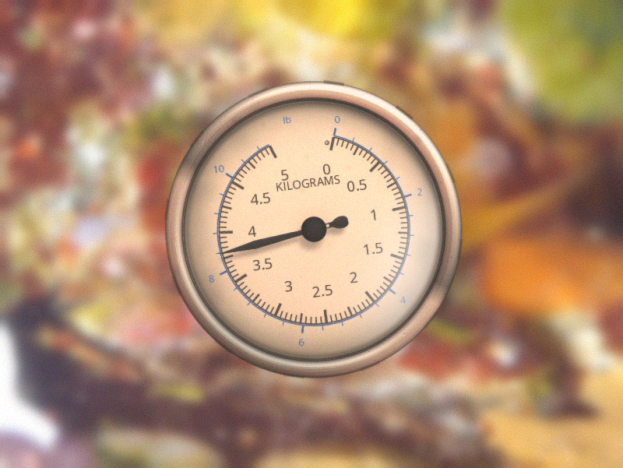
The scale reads 3.8 kg
